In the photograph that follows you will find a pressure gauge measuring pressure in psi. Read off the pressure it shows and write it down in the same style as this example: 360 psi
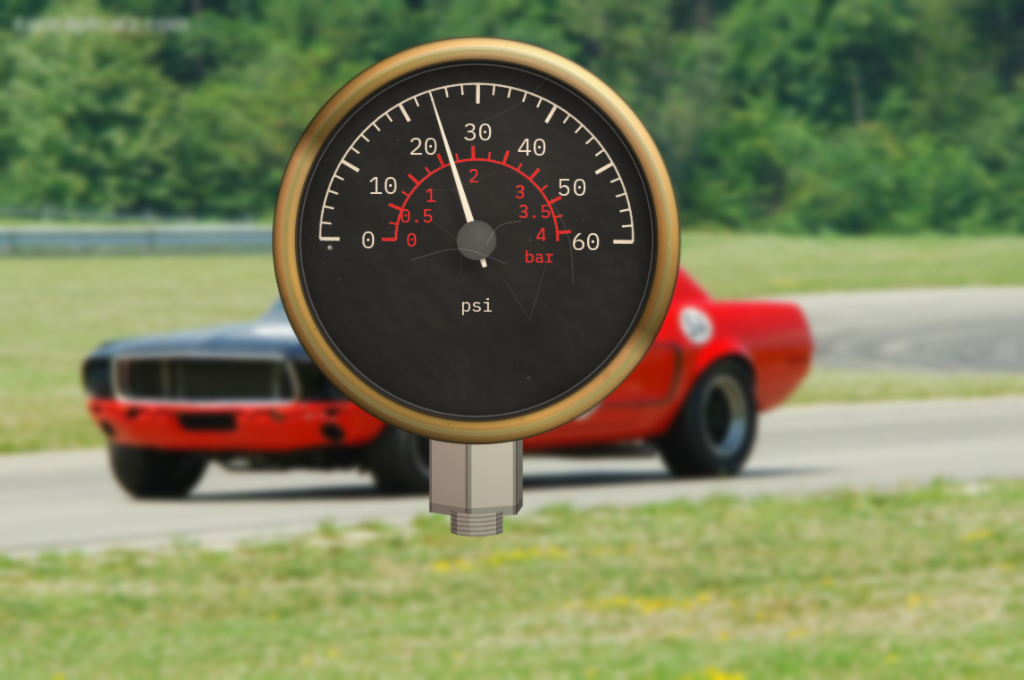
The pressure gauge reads 24 psi
